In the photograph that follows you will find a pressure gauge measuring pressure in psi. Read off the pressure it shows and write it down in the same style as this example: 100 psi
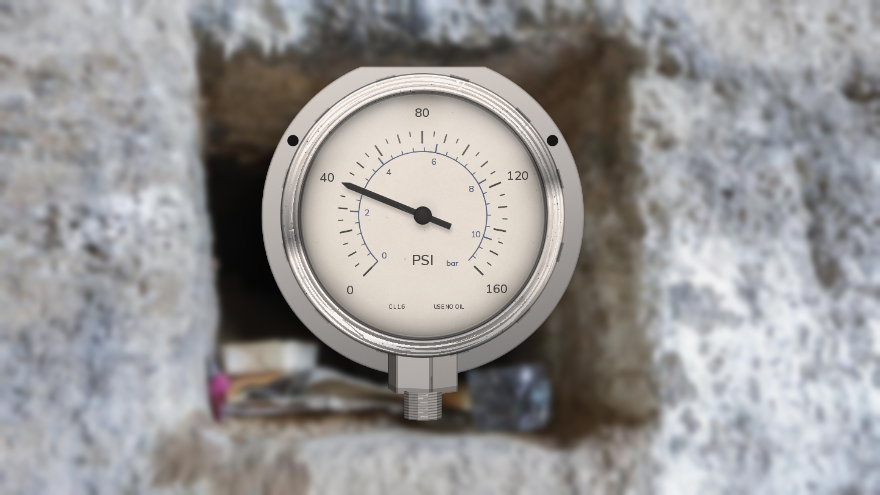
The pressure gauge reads 40 psi
